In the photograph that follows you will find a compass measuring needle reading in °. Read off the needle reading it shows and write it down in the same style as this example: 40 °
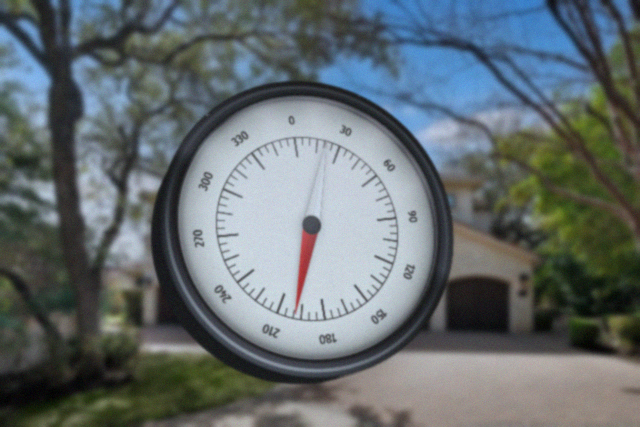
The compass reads 200 °
